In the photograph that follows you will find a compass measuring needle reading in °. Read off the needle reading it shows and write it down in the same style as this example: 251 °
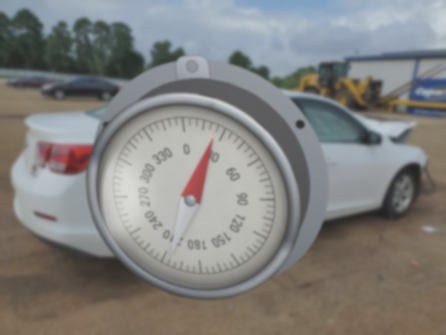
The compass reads 25 °
